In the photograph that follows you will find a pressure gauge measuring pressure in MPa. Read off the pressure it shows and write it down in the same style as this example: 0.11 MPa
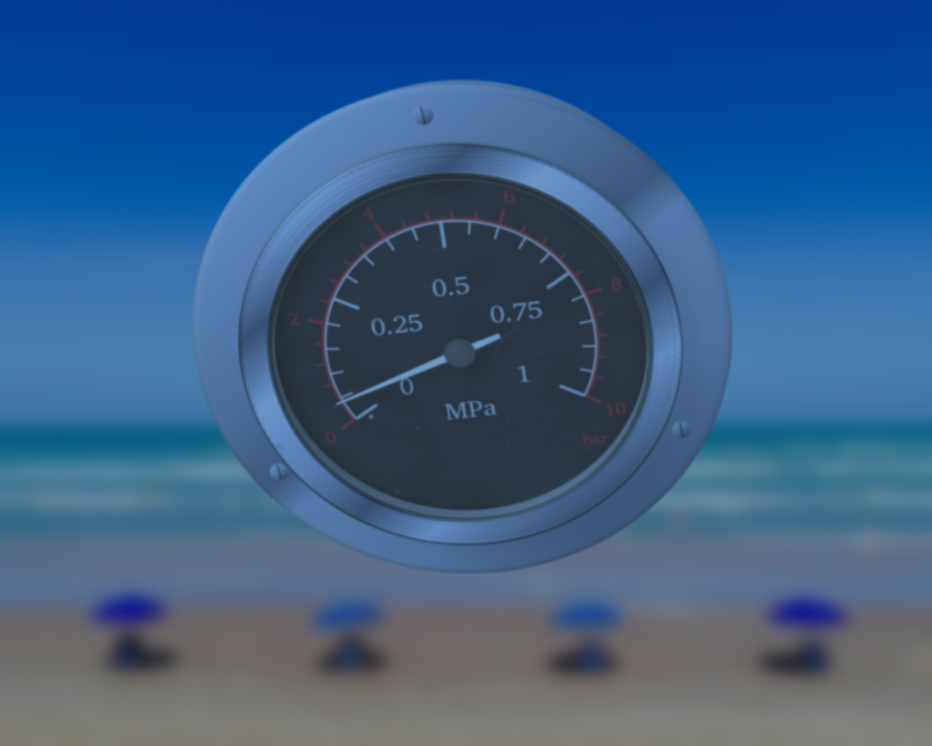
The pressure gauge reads 0.05 MPa
